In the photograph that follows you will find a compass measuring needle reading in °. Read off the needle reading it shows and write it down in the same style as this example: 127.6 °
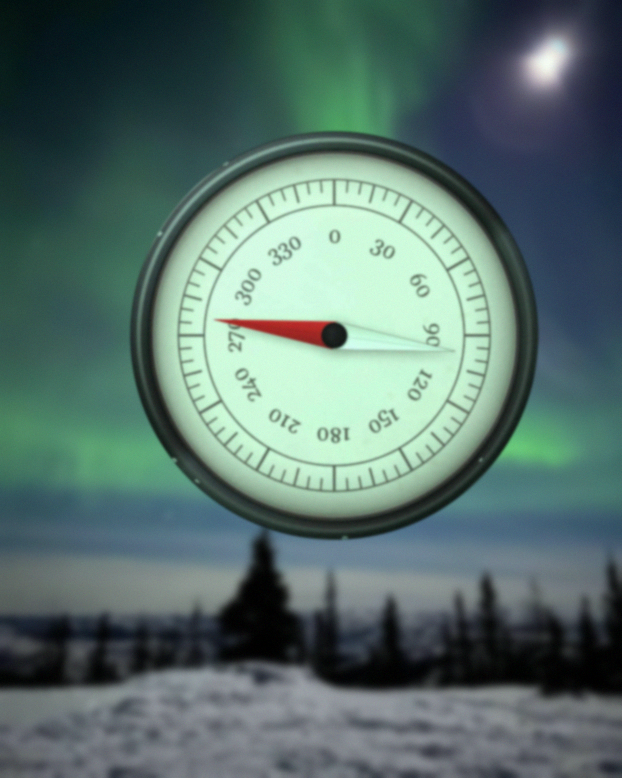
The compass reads 277.5 °
